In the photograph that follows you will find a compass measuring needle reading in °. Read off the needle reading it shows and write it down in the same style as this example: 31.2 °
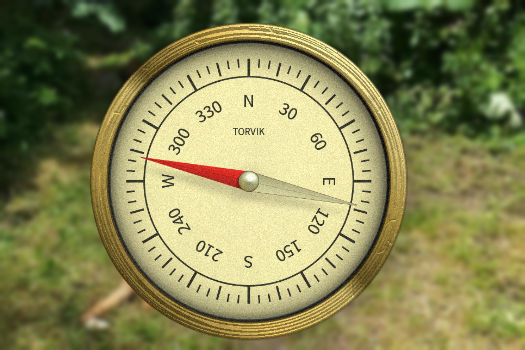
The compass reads 282.5 °
